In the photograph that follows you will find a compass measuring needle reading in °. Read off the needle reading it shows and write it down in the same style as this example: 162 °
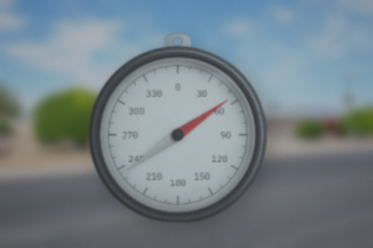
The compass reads 55 °
